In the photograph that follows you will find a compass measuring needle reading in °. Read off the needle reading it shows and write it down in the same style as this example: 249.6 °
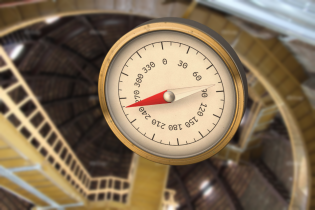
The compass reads 260 °
